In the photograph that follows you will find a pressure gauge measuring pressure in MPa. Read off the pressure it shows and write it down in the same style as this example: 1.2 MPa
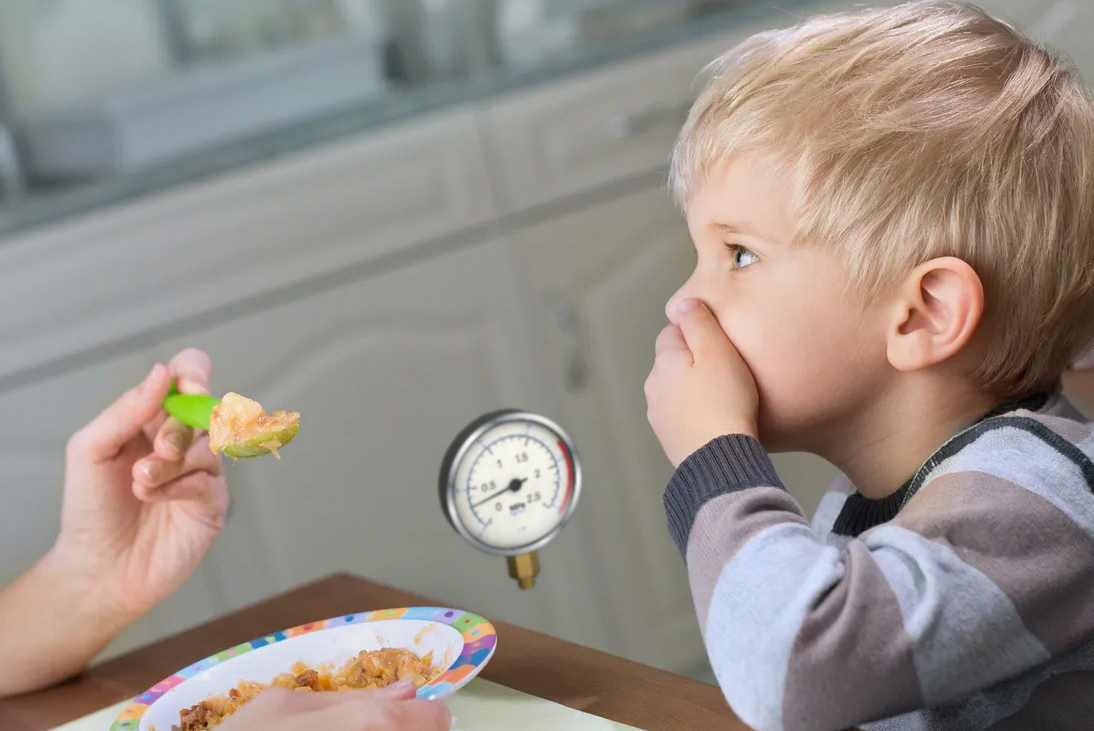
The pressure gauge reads 0.3 MPa
